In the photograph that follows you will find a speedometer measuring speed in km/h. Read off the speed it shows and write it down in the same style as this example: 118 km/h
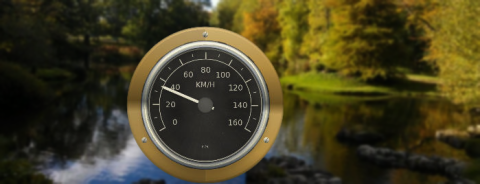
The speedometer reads 35 km/h
